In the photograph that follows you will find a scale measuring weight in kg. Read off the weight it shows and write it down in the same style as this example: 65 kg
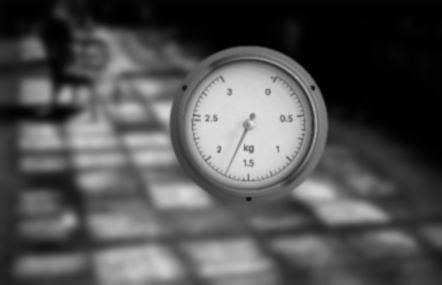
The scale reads 1.75 kg
